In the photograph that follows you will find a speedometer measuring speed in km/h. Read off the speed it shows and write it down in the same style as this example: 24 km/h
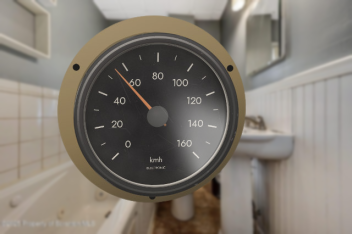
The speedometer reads 55 km/h
